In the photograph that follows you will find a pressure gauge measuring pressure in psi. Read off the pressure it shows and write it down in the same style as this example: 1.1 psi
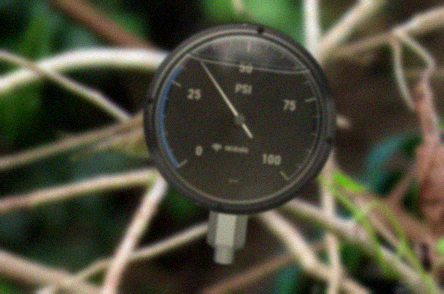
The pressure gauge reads 35 psi
